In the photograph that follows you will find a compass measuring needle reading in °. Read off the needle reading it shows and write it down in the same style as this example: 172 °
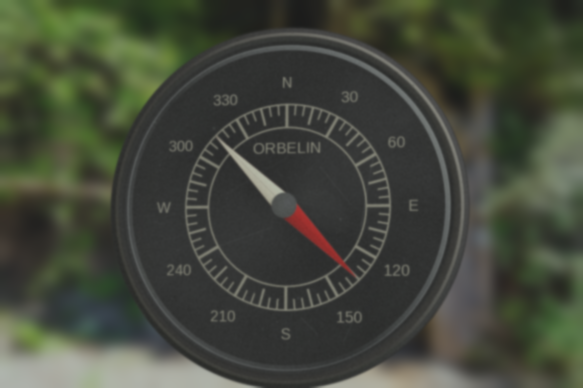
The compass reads 135 °
